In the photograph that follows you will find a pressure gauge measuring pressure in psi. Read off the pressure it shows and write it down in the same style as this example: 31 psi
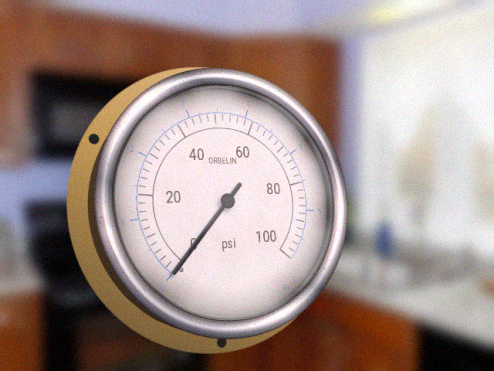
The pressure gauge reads 0 psi
